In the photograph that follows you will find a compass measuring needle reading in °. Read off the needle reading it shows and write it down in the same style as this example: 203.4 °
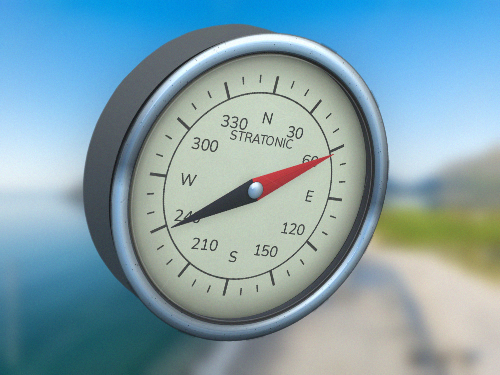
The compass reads 60 °
